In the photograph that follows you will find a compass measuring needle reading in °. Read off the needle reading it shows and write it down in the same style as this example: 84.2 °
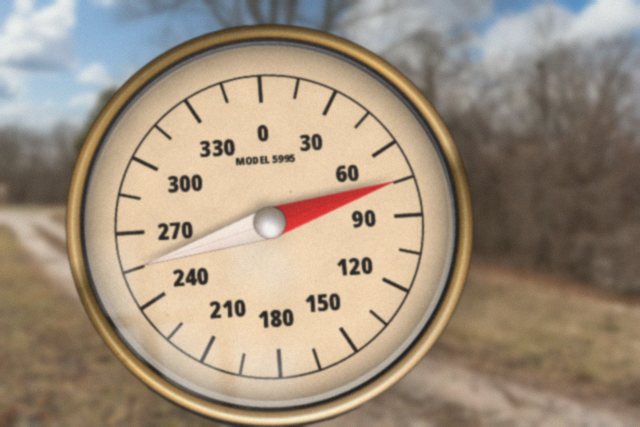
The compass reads 75 °
